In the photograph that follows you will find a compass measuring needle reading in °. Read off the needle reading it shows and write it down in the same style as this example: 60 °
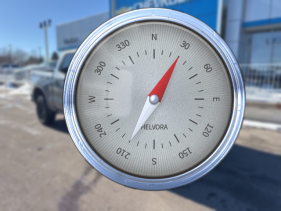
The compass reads 30 °
